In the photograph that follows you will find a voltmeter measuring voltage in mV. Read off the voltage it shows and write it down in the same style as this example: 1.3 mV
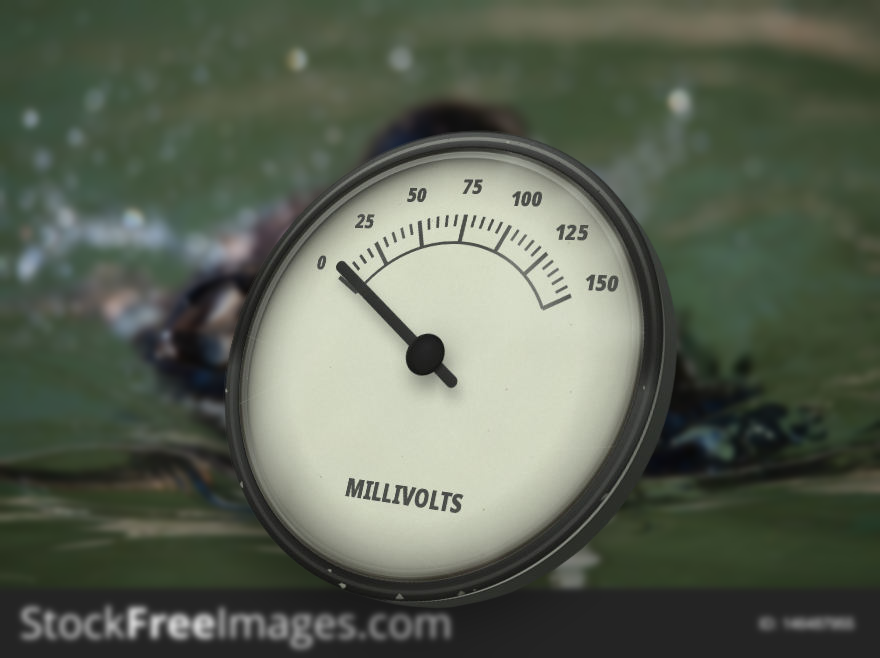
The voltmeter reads 5 mV
